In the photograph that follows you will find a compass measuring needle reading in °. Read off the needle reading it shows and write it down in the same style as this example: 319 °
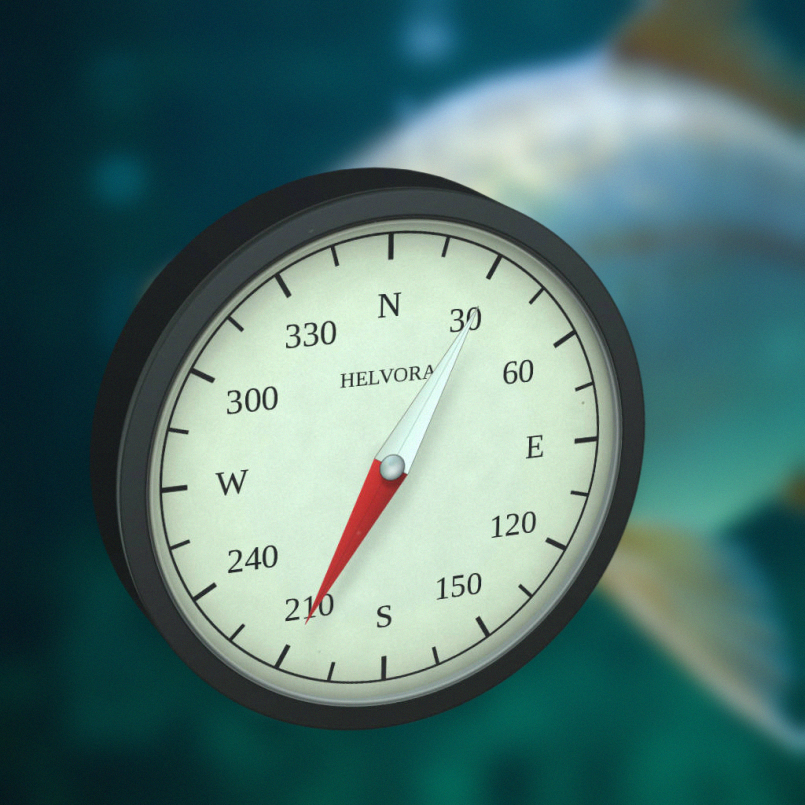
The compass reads 210 °
